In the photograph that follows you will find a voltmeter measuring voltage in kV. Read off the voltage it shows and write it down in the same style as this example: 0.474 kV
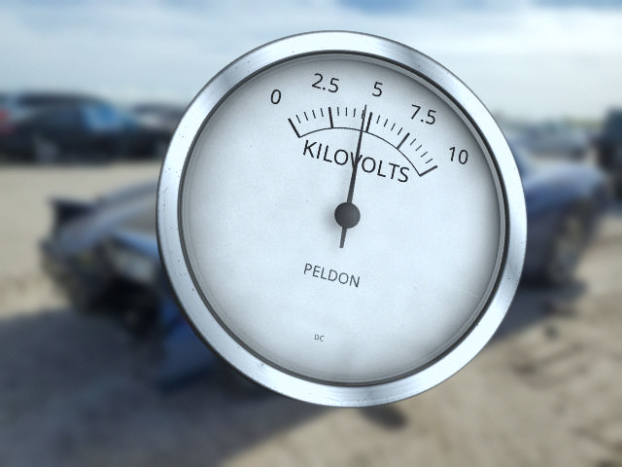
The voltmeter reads 4.5 kV
